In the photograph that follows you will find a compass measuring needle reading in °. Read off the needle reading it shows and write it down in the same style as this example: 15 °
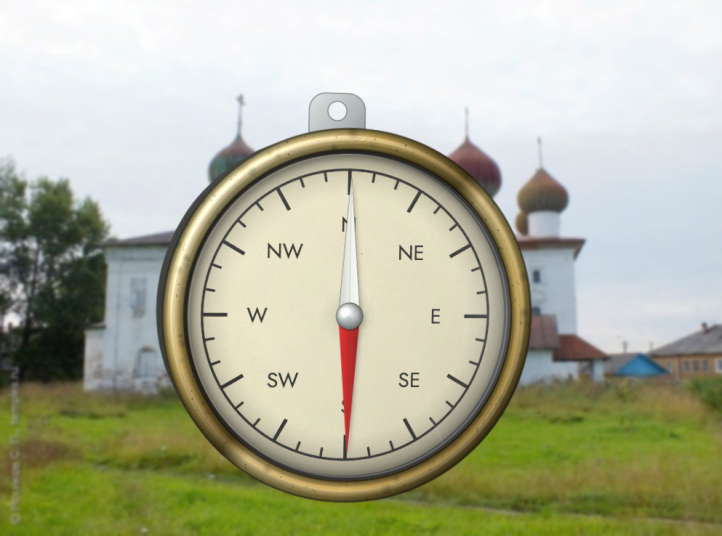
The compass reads 180 °
